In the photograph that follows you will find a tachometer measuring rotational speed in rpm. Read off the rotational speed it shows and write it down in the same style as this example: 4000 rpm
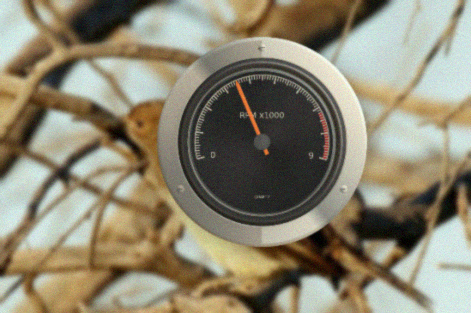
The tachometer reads 3500 rpm
